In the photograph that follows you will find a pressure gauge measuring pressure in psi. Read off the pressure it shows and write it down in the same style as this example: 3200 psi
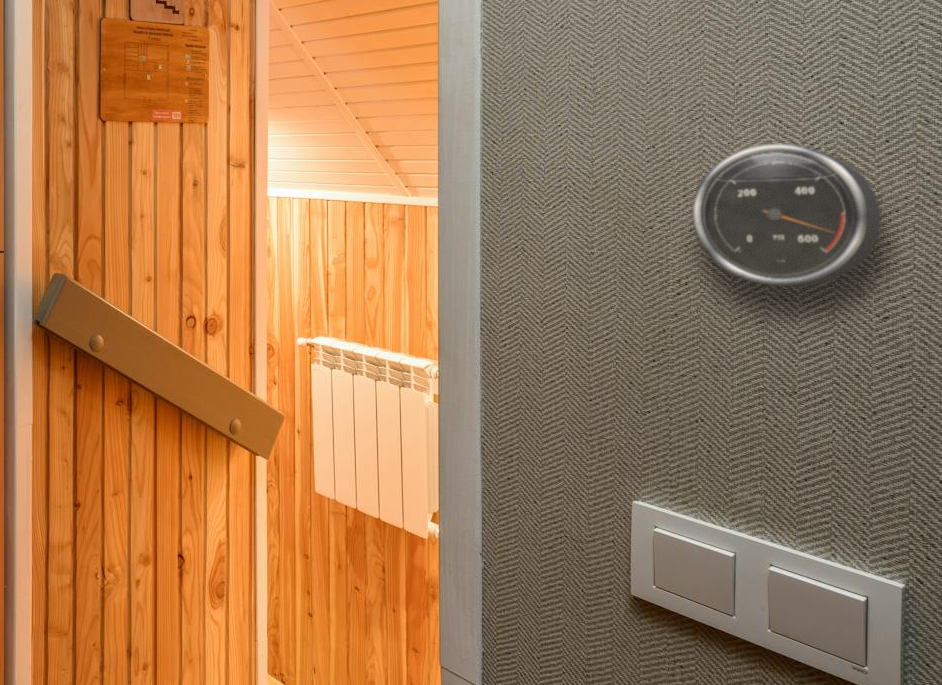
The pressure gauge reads 550 psi
